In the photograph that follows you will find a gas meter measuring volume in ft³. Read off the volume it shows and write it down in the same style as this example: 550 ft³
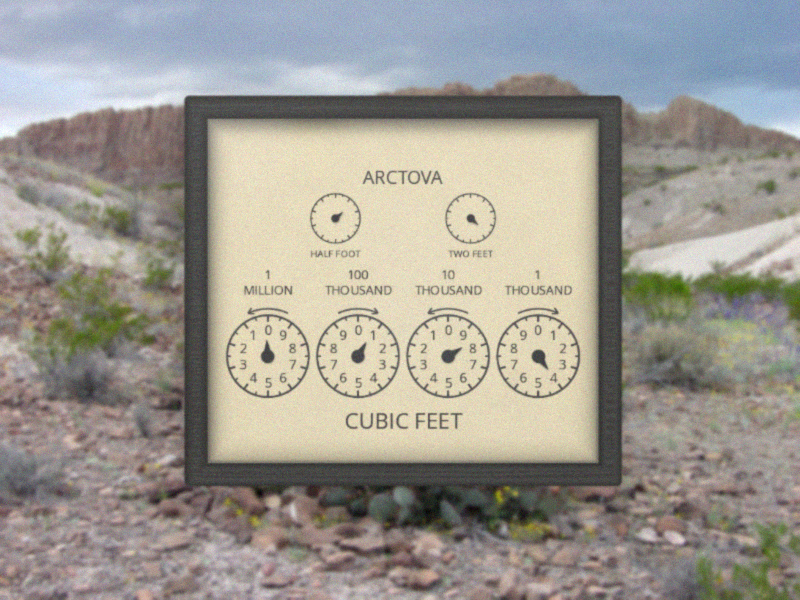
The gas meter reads 8400 ft³
